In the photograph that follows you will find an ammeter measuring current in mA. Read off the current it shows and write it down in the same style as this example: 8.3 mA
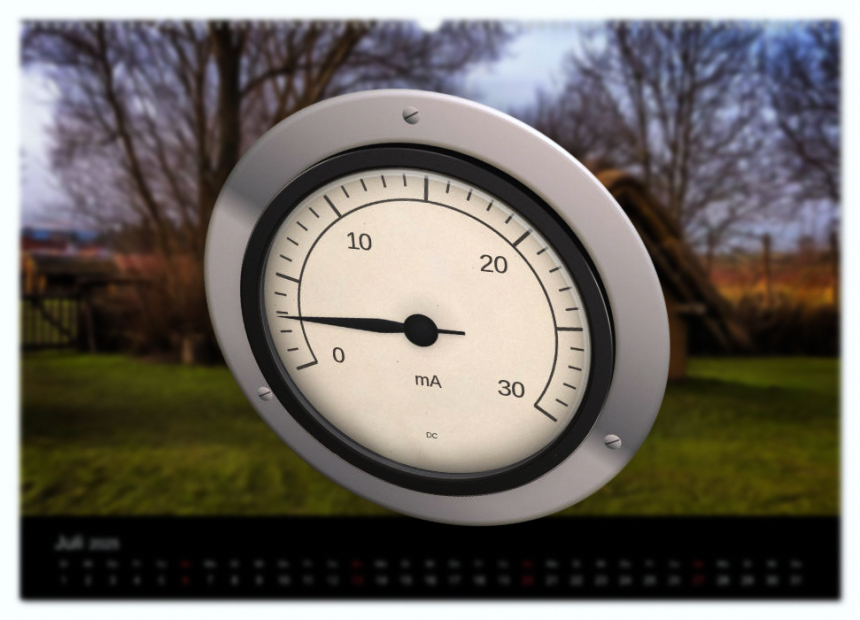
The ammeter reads 3 mA
